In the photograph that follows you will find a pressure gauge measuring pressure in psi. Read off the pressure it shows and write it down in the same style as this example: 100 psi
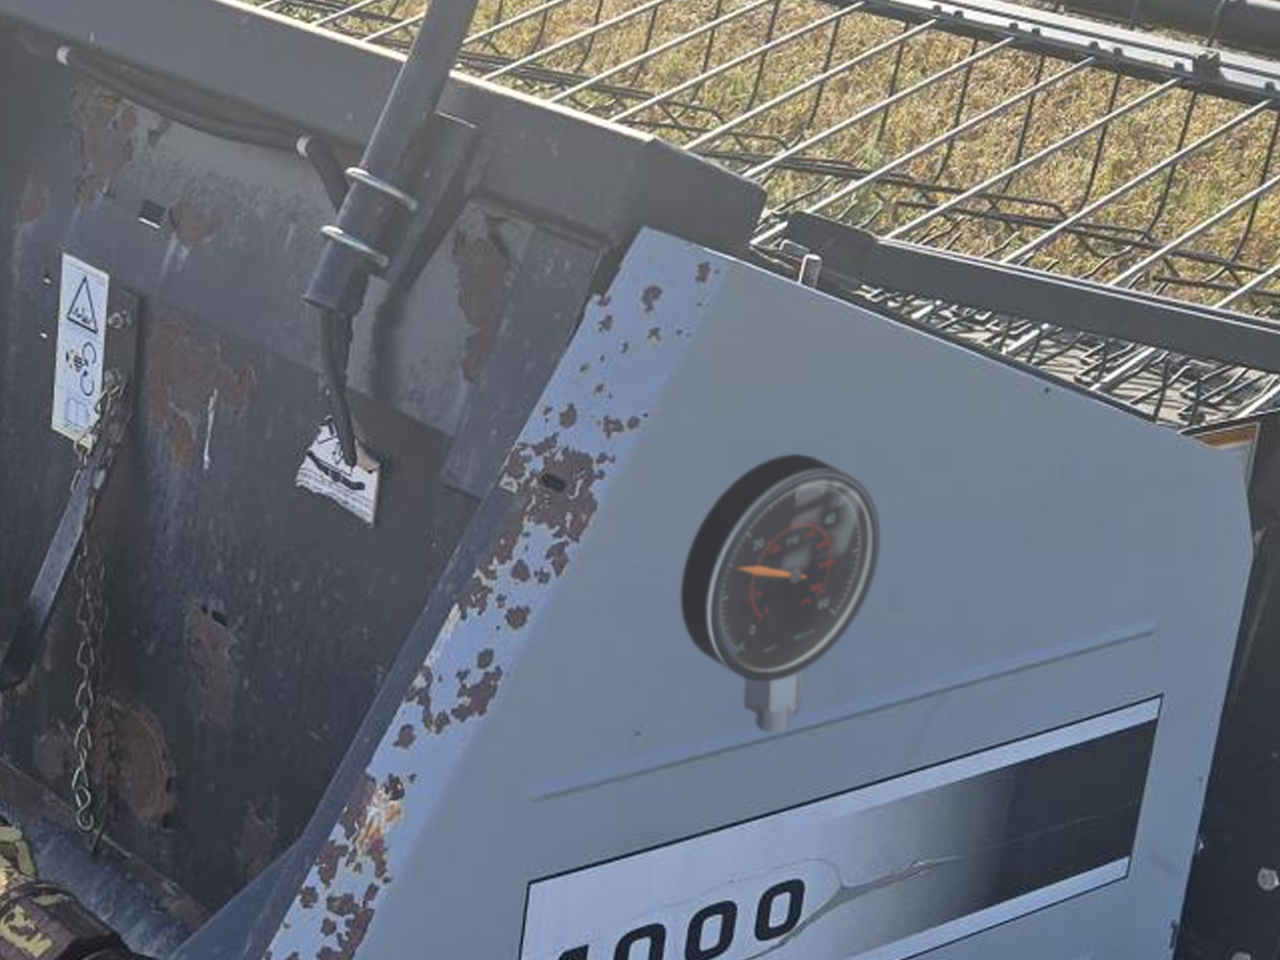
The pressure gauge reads 15 psi
